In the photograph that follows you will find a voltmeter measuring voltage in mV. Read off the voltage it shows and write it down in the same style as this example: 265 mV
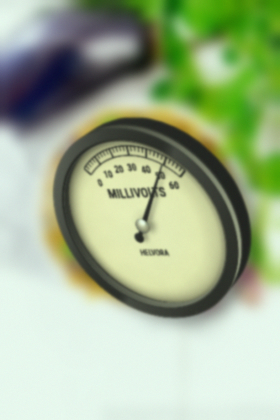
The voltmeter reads 50 mV
